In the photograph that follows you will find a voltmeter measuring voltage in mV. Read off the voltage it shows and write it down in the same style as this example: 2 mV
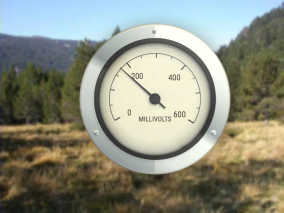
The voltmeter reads 175 mV
